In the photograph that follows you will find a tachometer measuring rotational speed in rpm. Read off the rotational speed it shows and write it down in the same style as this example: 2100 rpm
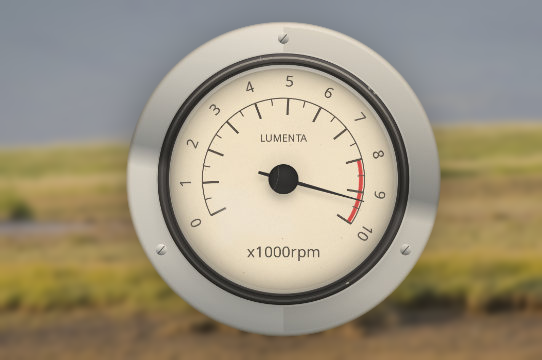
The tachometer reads 9250 rpm
